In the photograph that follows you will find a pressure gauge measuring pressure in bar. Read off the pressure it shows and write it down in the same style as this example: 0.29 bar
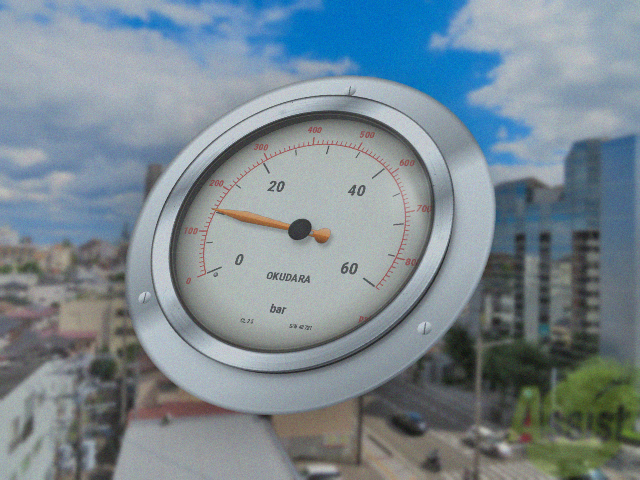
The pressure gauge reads 10 bar
